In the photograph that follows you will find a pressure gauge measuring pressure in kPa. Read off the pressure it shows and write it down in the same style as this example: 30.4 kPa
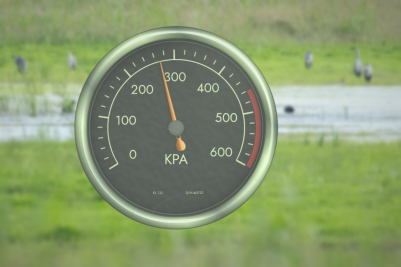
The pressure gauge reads 270 kPa
